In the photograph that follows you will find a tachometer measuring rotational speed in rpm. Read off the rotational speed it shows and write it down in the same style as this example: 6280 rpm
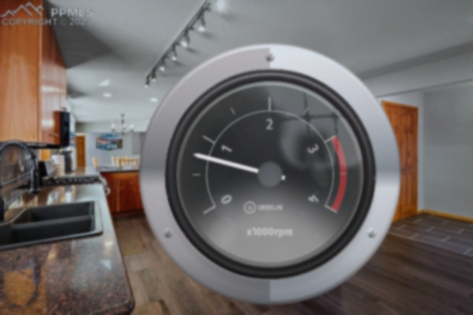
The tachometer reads 750 rpm
